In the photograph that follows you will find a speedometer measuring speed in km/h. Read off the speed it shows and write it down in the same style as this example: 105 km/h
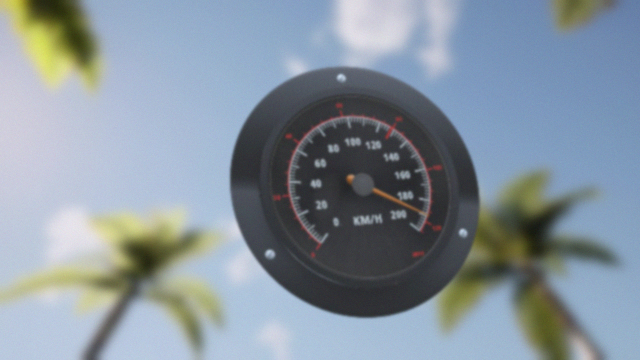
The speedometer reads 190 km/h
